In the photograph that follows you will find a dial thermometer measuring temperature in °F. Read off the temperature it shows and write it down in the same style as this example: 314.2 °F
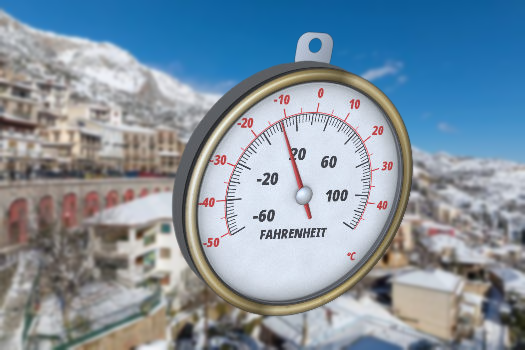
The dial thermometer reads 10 °F
